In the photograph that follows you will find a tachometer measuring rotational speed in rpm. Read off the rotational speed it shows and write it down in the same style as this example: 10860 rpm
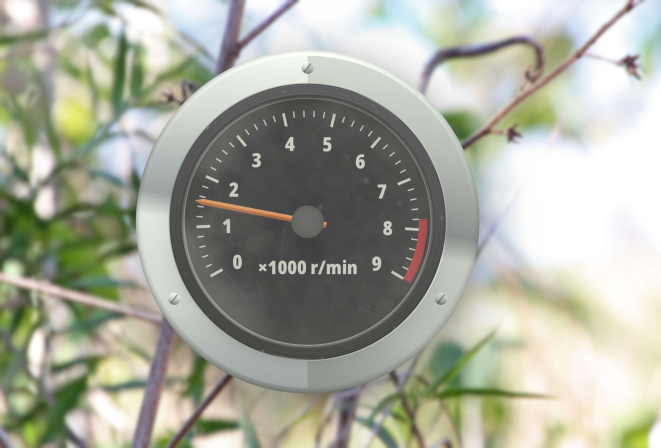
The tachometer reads 1500 rpm
